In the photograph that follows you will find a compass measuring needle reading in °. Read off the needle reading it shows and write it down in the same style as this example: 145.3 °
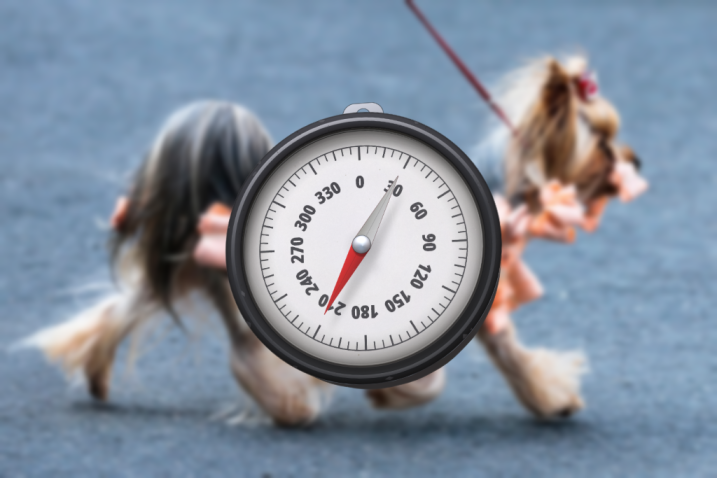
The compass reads 210 °
